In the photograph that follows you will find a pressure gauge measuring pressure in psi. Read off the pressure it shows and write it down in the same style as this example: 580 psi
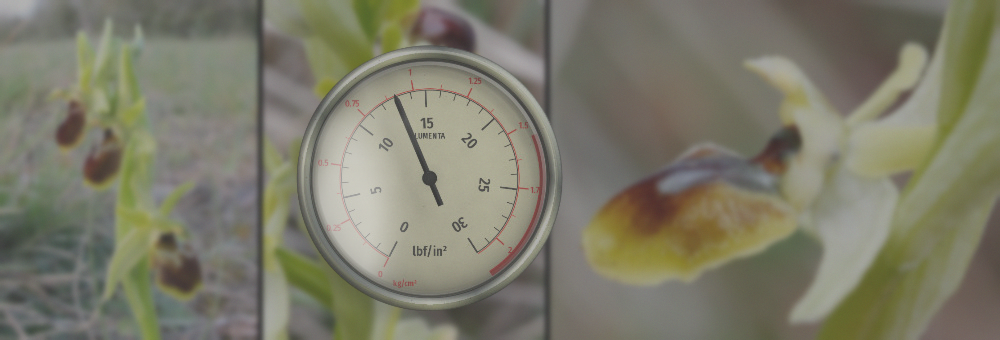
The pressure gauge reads 13 psi
